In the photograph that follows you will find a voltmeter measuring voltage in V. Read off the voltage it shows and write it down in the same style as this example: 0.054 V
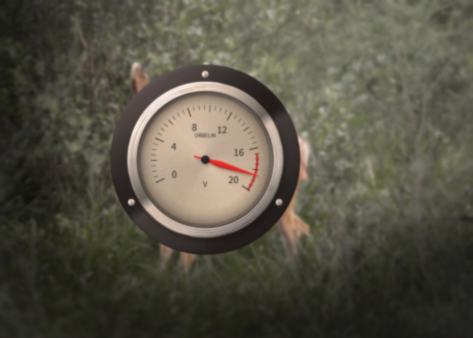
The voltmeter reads 18.5 V
